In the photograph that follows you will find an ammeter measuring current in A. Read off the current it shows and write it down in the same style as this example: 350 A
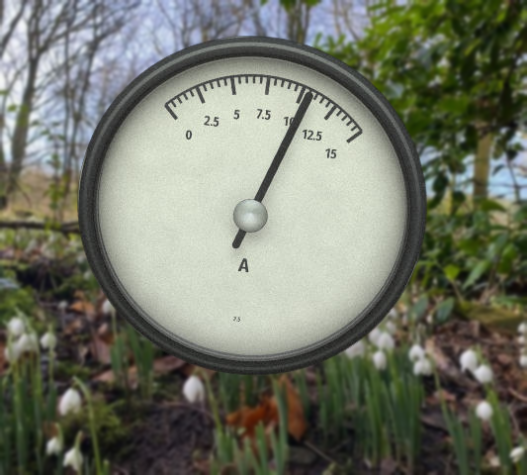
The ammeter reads 10.5 A
